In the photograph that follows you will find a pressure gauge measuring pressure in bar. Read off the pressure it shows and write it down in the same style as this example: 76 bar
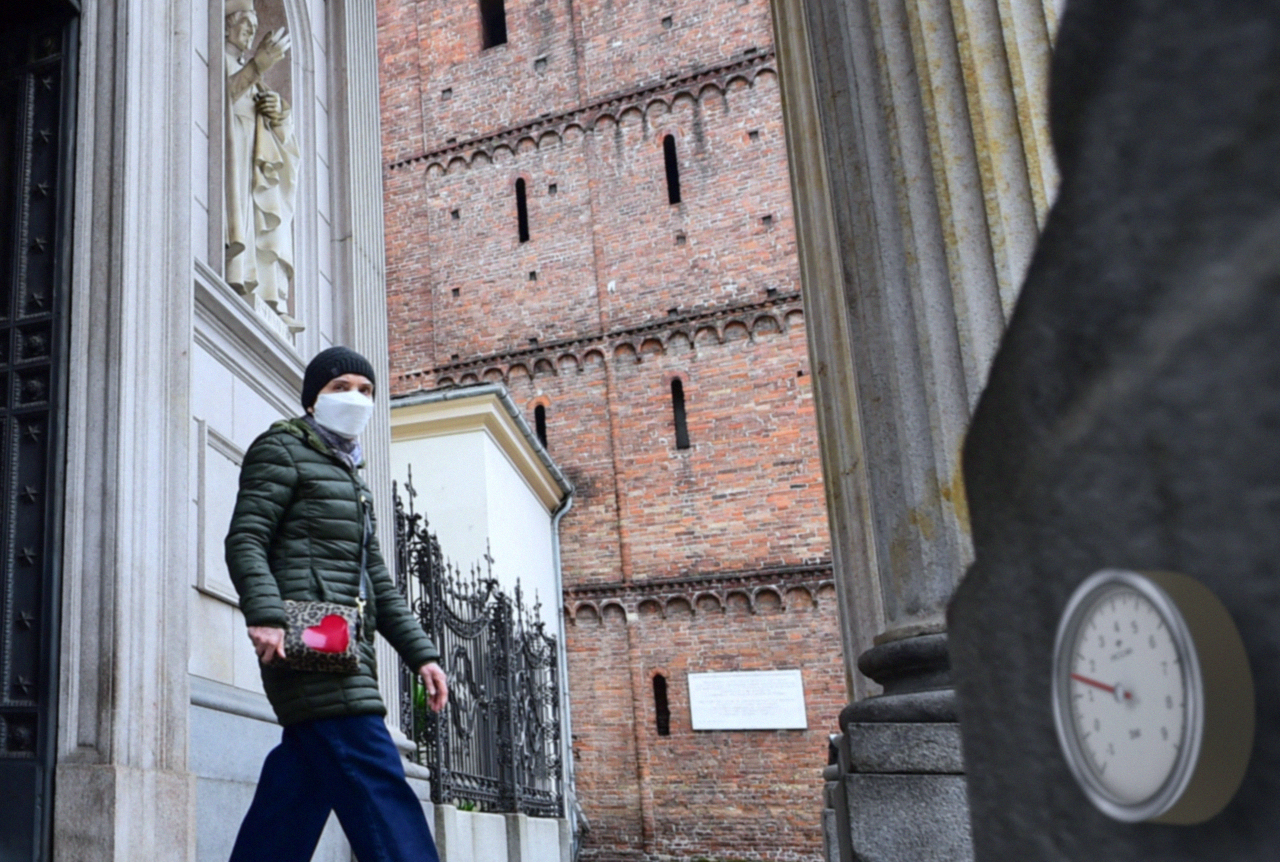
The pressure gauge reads 1.5 bar
